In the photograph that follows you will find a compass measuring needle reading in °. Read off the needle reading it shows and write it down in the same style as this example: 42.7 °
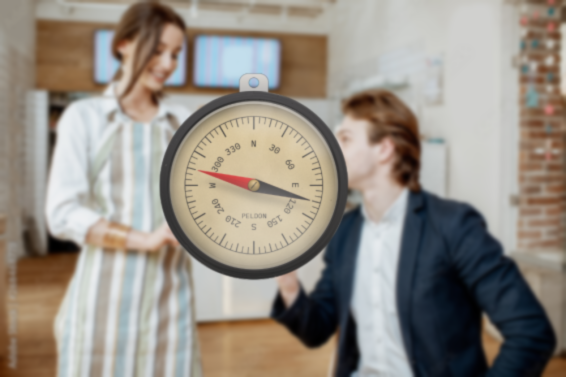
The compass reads 285 °
